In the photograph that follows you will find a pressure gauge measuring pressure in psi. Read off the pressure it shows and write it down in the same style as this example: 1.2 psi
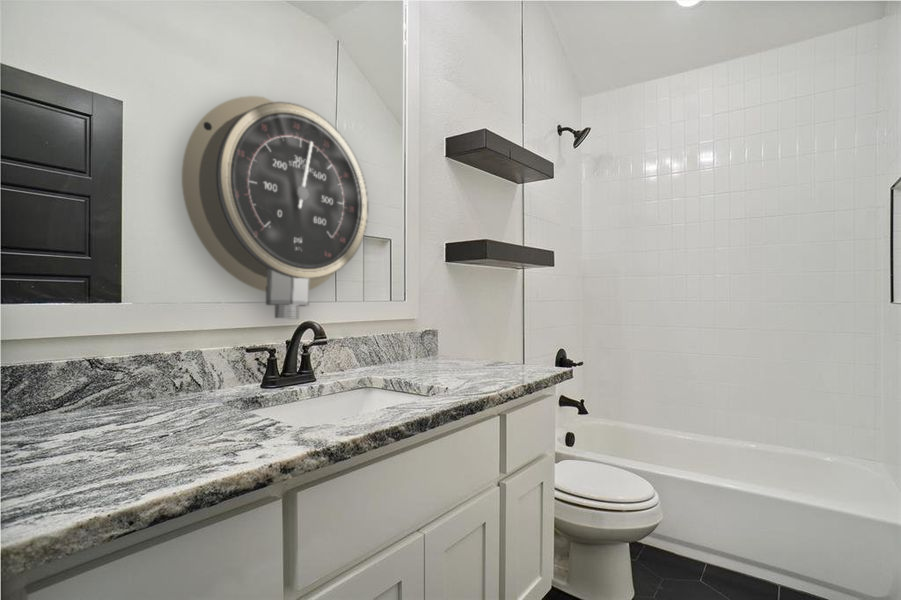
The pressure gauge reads 325 psi
